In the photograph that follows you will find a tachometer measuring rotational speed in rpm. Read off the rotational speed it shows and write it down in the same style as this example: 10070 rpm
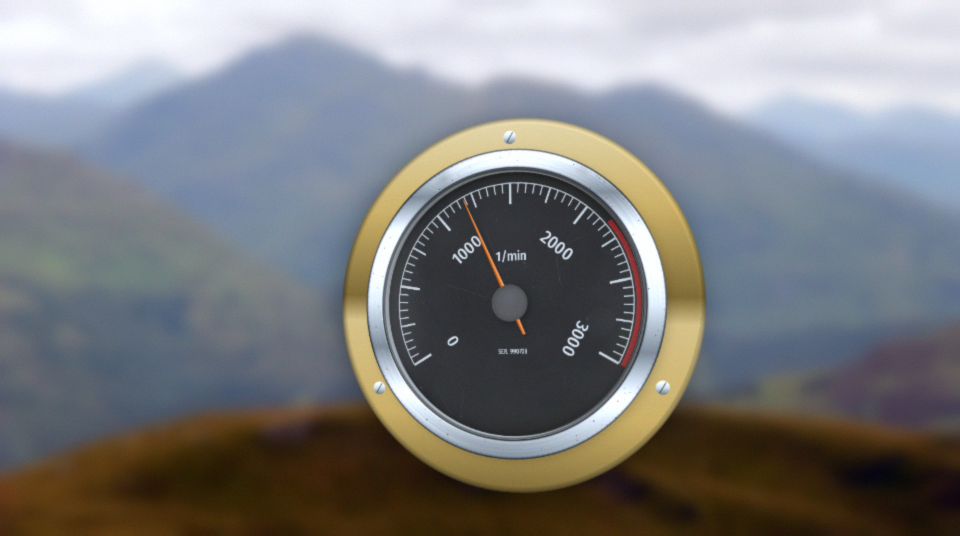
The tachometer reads 1200 rpm
